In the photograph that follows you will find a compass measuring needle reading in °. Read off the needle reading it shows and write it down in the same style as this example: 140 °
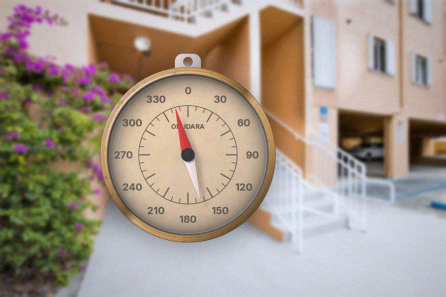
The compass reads 345 °
